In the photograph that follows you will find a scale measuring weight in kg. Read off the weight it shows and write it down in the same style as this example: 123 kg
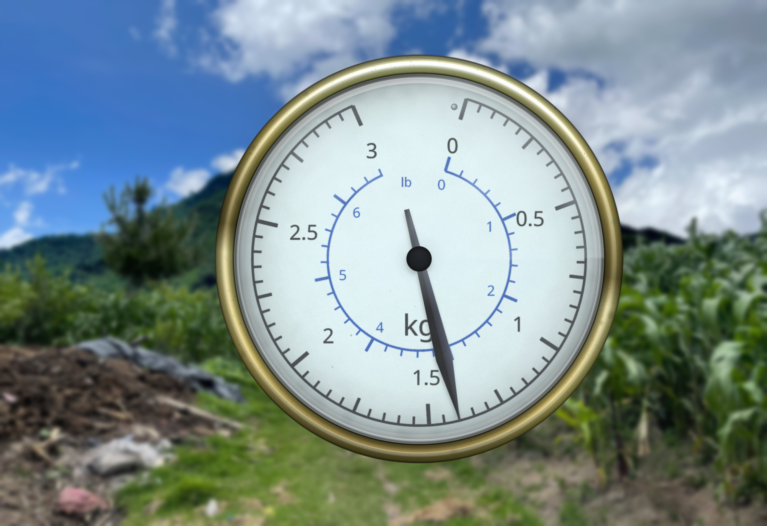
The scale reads 1.4 kg
